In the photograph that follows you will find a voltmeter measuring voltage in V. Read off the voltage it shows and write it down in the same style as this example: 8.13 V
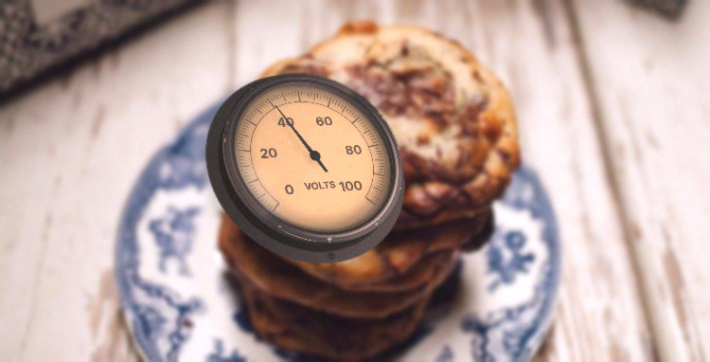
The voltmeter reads 40 V
